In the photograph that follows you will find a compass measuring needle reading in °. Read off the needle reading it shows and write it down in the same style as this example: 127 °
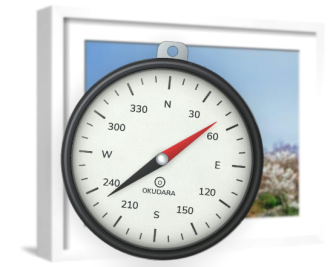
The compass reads 50 °
